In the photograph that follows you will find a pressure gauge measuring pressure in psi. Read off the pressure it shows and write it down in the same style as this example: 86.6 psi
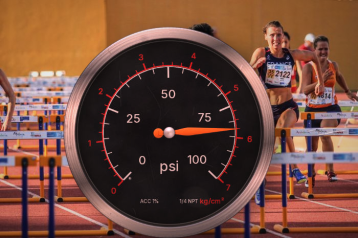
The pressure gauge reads 82.5 psi
